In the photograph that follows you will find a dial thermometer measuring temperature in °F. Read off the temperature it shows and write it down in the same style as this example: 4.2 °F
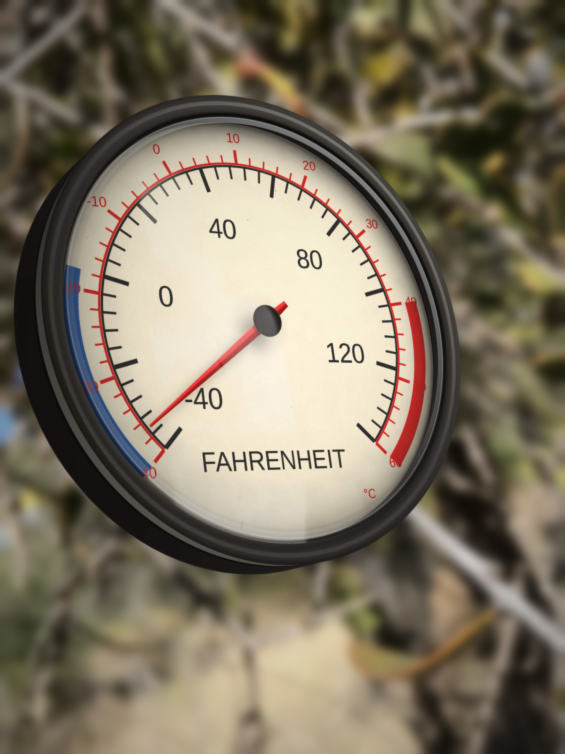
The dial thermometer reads -34 °F
